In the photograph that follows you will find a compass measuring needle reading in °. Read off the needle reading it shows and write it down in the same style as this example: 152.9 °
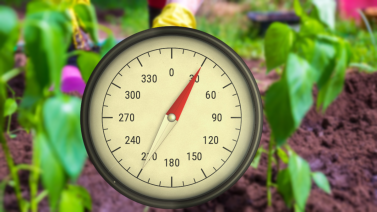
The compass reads 30 °
